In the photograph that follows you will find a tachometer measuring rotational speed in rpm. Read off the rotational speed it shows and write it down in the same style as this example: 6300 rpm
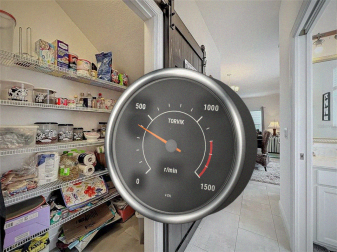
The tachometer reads 400 rpm
